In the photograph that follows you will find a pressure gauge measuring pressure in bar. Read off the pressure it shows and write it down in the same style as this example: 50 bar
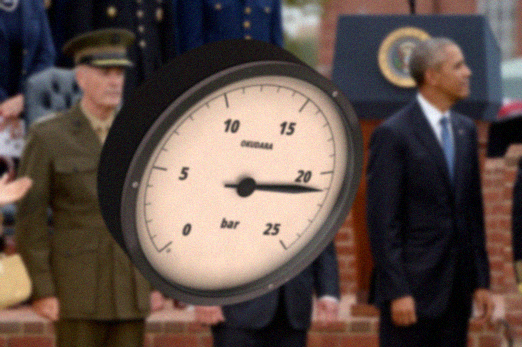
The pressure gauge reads 21 bar
